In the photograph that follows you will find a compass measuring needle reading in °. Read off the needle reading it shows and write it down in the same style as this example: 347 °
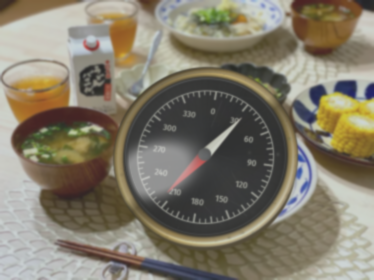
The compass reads 215 °
